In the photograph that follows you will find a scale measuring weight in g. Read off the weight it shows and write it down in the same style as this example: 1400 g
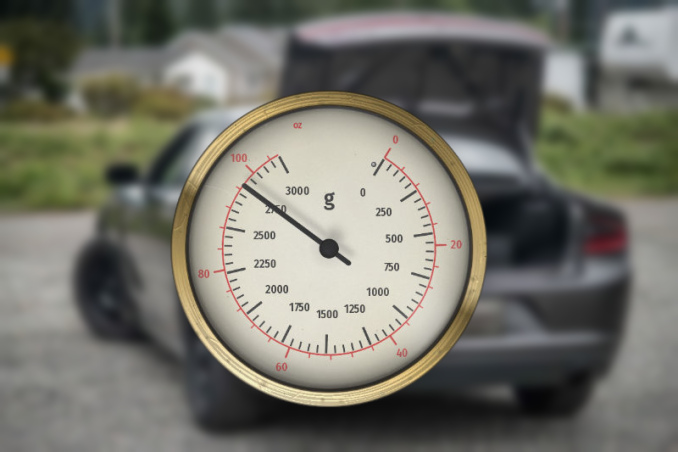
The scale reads 2750 g
